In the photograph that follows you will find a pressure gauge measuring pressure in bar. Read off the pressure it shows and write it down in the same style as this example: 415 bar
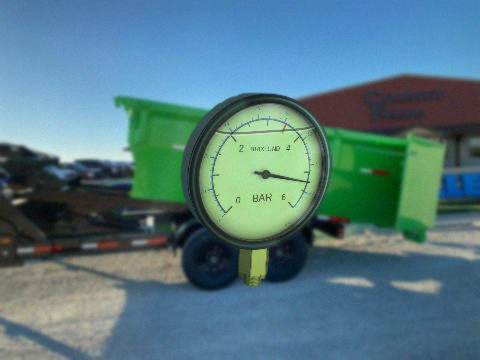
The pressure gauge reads 5.25 bar
